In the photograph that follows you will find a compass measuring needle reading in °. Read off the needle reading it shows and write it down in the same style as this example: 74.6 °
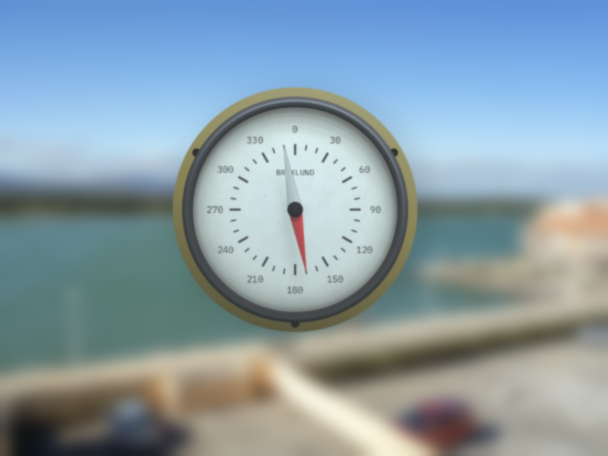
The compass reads 170 °
